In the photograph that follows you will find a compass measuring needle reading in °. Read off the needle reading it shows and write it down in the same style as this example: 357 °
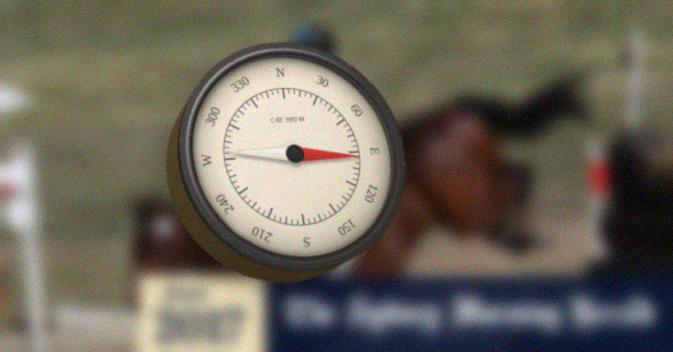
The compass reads 95 °
